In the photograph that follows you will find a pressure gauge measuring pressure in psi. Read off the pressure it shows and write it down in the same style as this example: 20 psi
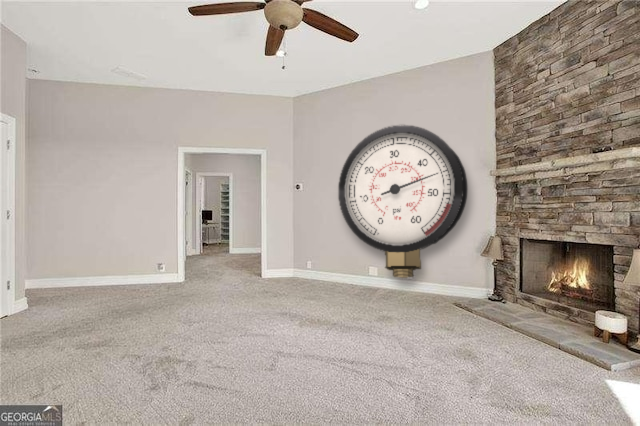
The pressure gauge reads 45 psi
